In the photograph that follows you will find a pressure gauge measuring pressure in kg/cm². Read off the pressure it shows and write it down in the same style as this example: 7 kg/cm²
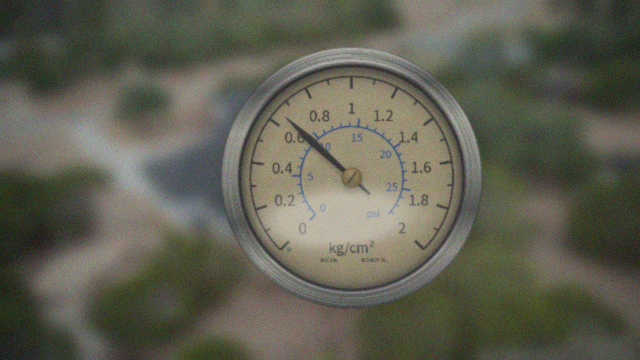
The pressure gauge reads 0.65 kg/cm²
